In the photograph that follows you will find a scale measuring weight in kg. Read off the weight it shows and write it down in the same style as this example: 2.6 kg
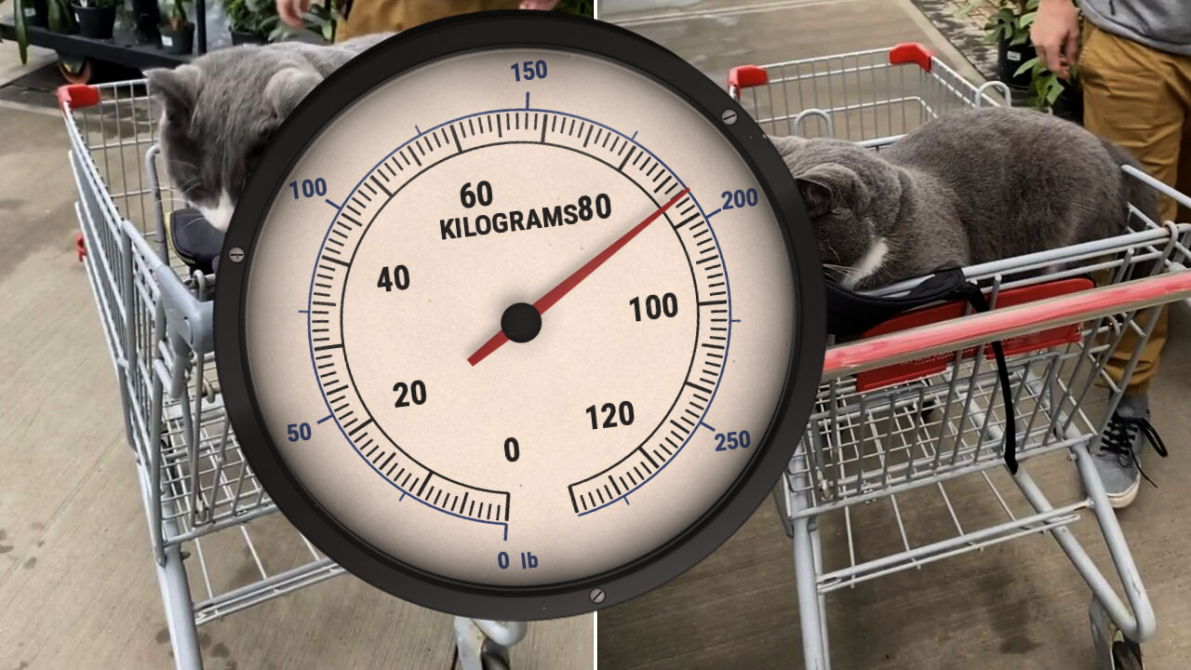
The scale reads 87 kg
